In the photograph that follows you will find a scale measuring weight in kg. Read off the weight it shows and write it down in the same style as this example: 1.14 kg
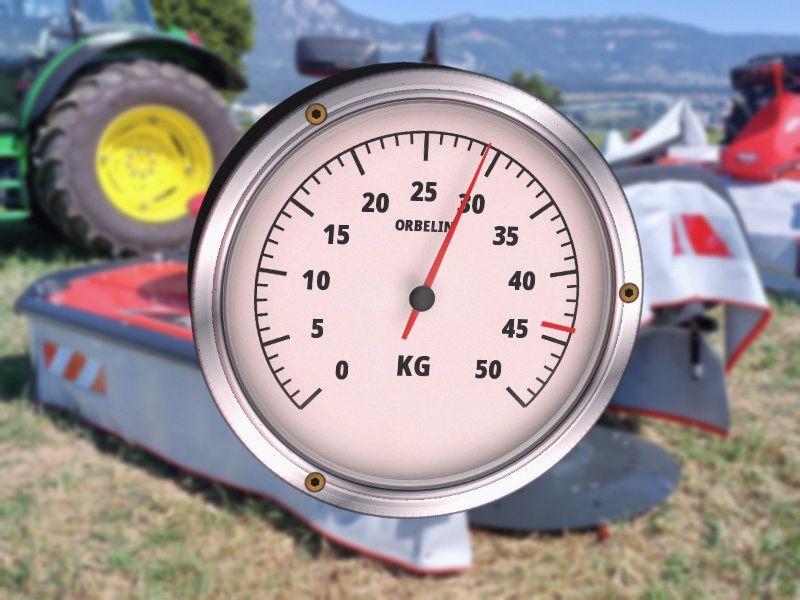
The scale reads 29 kg
